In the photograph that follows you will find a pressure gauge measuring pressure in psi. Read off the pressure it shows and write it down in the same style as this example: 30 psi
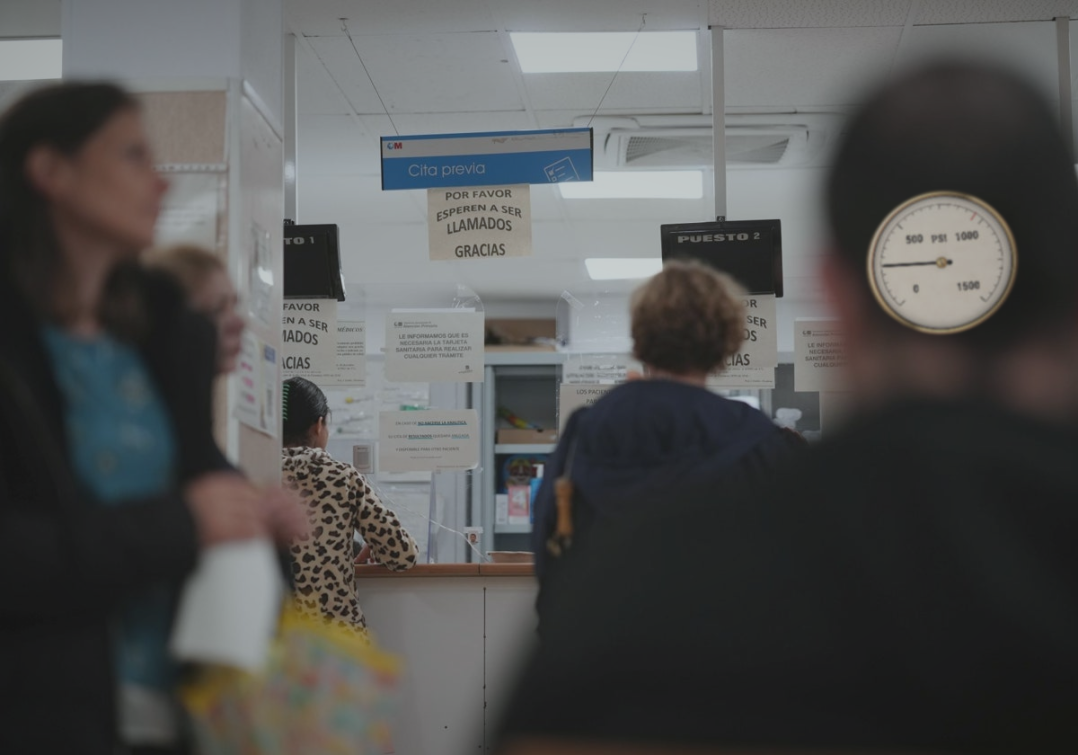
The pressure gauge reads 250 psi
